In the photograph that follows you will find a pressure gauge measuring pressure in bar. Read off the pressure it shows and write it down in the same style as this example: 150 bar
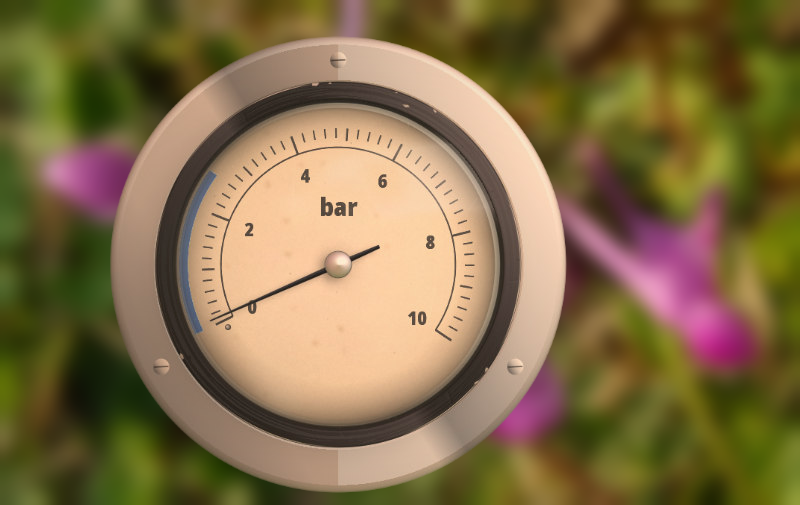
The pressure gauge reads 0.1 bar
